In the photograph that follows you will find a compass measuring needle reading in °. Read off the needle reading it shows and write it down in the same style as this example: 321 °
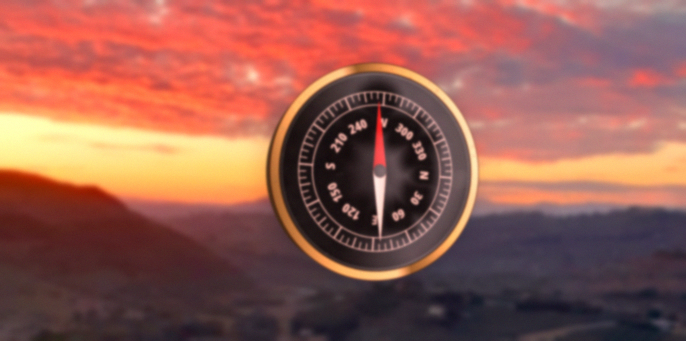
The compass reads 265 °
